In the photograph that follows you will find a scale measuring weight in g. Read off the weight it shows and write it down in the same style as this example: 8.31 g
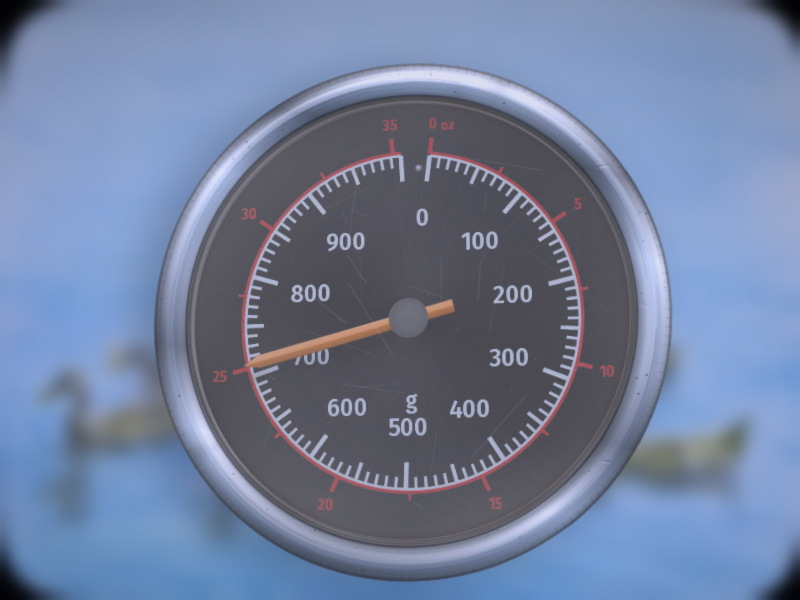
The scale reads 710 g
